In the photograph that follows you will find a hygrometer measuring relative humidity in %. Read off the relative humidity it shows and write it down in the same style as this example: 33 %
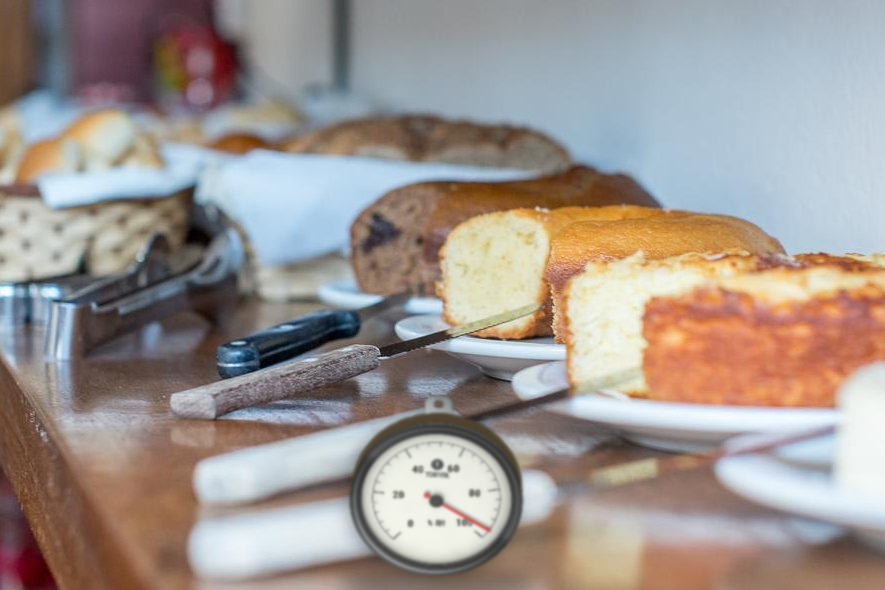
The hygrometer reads 96 %
